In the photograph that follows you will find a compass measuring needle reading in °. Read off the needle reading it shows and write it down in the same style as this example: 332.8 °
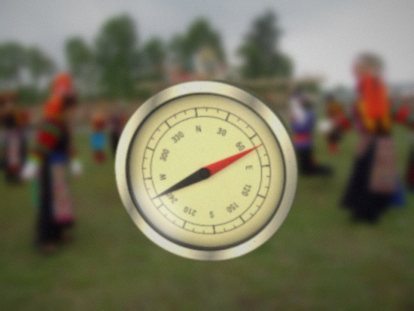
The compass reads 70 °
